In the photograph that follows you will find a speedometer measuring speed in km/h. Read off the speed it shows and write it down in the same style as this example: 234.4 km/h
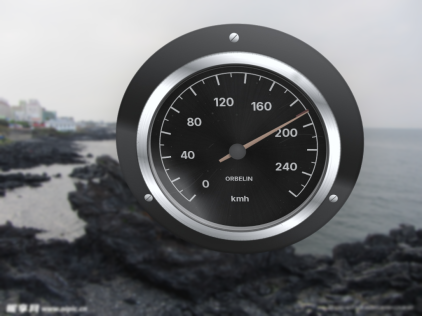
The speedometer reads 190 km/h
